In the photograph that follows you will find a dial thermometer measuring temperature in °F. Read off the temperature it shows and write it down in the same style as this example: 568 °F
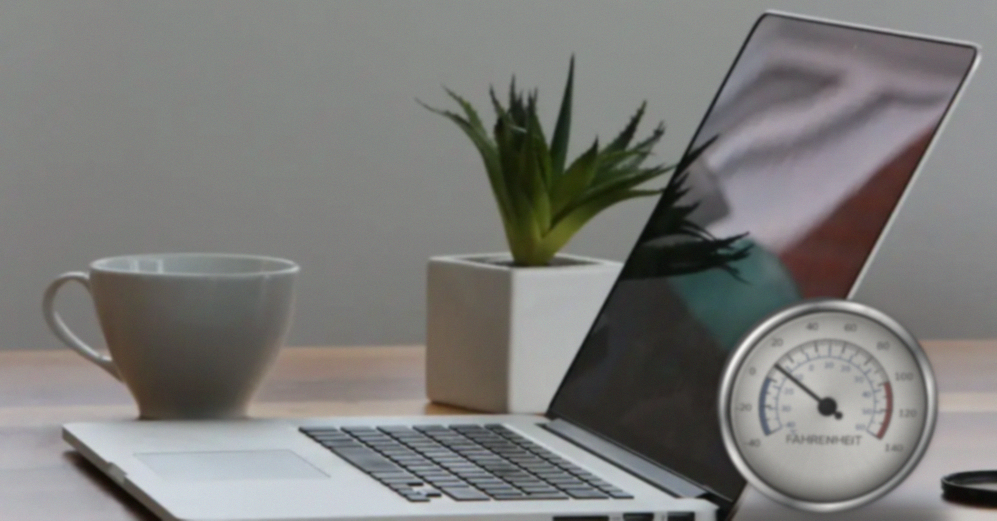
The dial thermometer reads 10 °F
